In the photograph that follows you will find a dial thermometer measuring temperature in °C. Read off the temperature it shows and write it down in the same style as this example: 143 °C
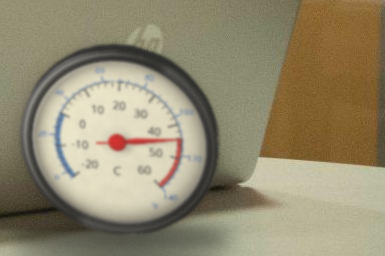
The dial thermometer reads 44 °C
